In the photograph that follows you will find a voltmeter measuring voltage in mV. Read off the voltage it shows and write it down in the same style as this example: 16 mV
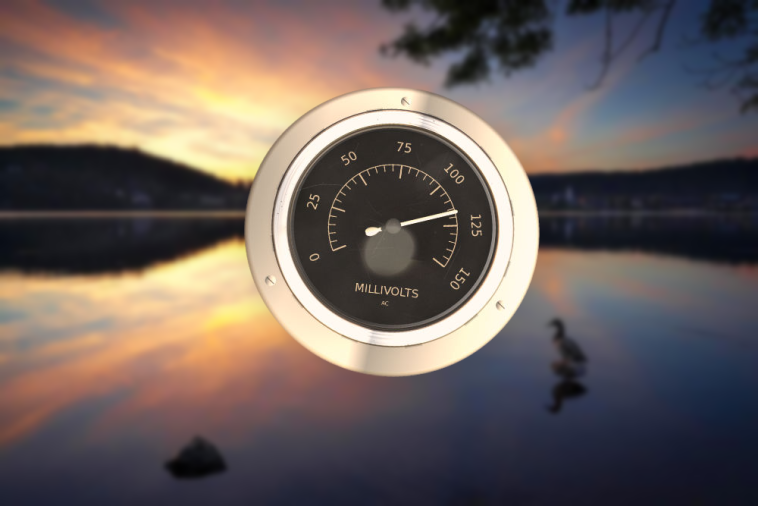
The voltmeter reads 117.5 mV
